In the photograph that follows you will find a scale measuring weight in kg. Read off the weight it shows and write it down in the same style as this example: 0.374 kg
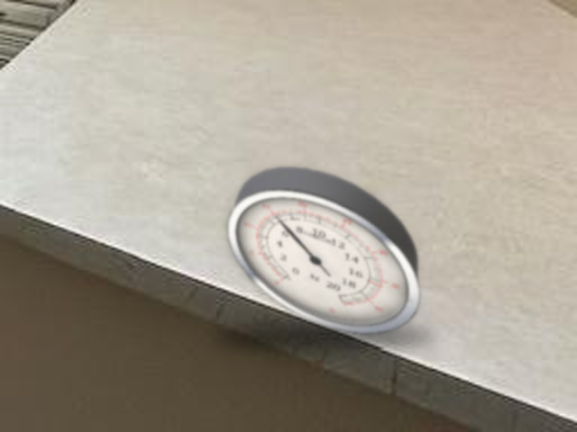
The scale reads 7 kg
